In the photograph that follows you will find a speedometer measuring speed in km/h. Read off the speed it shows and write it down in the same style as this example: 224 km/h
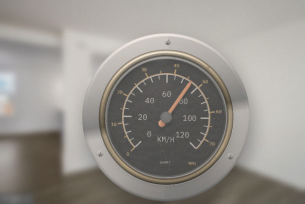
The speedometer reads 75 km/h
